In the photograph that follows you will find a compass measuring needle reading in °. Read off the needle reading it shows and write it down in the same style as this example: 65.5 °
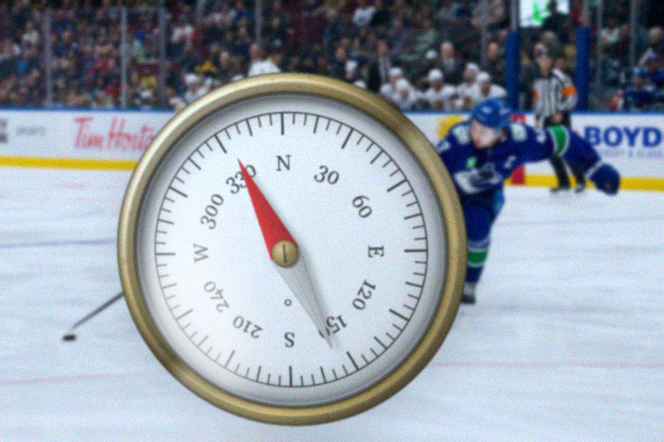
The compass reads 335 °
